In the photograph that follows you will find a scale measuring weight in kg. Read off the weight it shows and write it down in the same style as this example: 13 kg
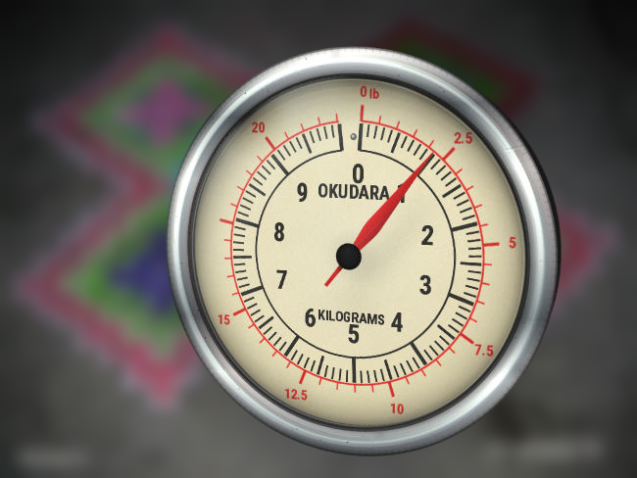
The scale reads 1 kg
